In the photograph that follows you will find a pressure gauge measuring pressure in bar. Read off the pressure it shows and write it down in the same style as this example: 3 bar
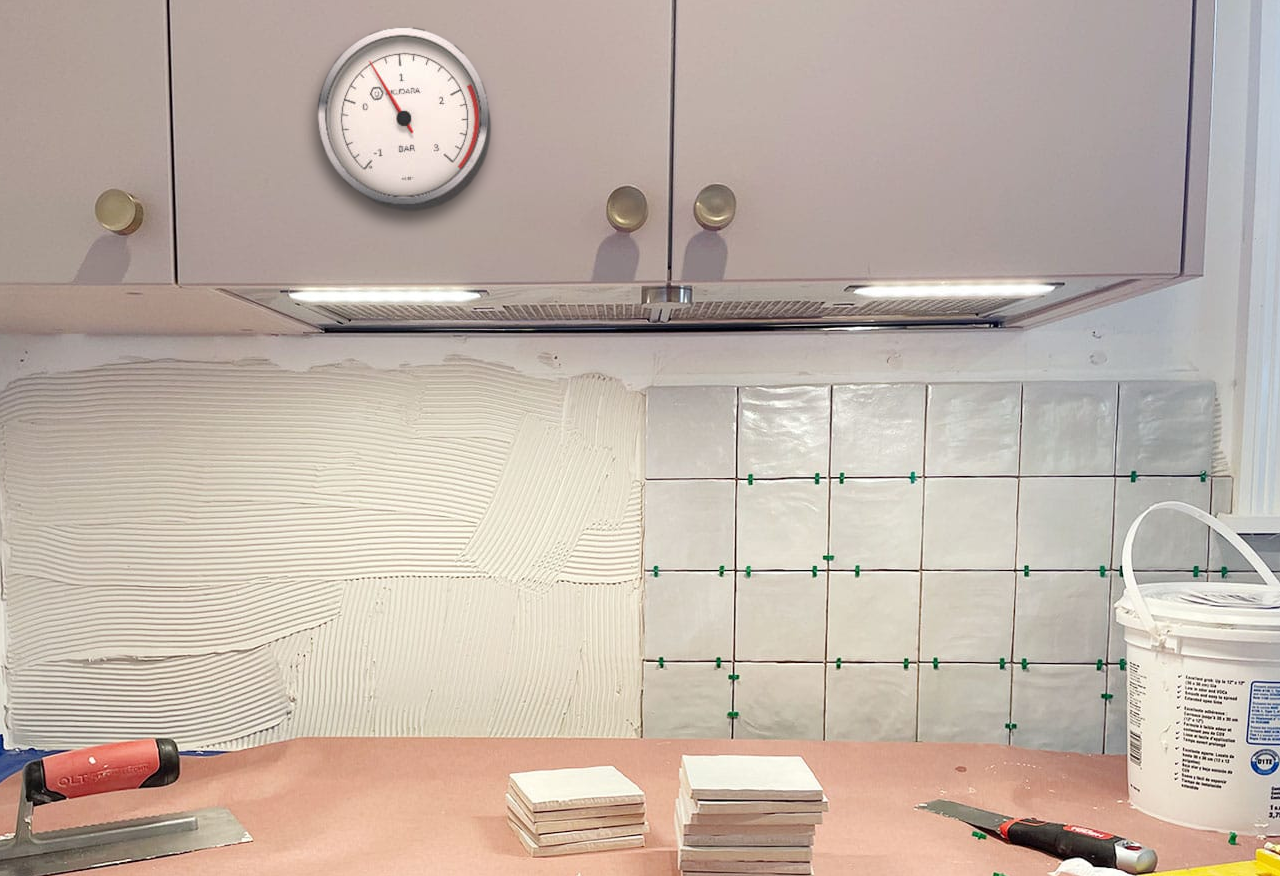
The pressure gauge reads 0.6 bar
